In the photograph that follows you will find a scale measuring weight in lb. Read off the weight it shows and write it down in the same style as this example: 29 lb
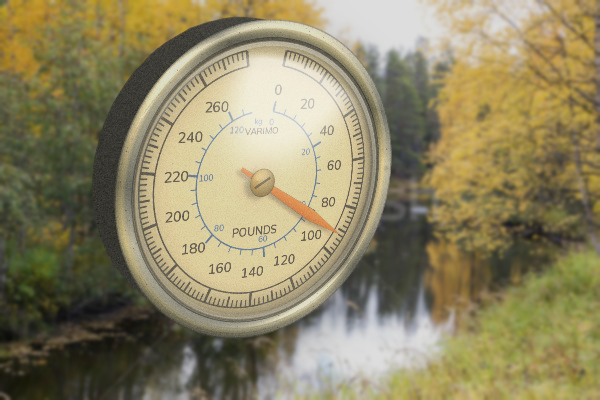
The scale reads 92 lb
